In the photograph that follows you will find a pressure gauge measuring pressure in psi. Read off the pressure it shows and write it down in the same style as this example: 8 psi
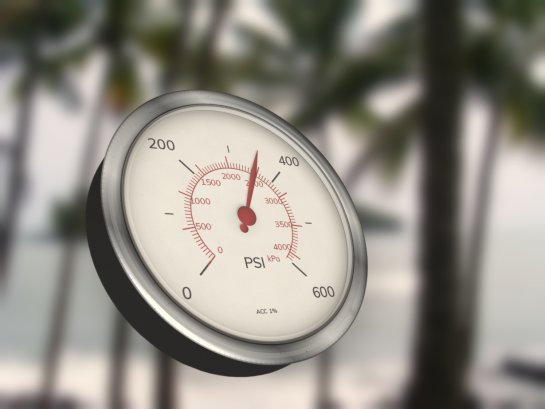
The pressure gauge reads 350 psi
